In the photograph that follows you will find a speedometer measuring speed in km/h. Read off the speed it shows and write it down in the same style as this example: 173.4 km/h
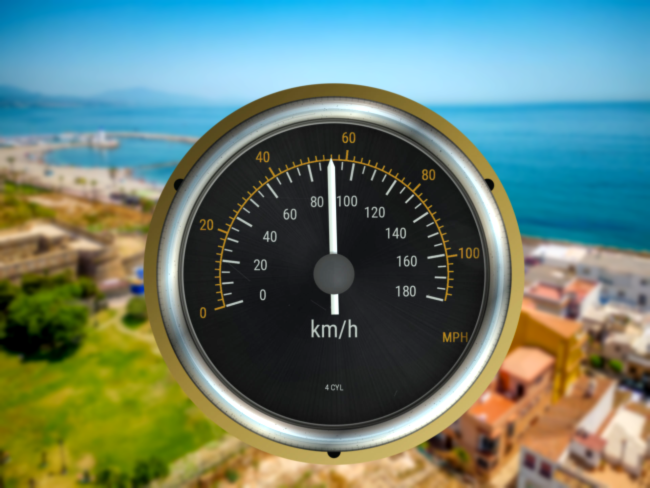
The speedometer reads 90 km/h
